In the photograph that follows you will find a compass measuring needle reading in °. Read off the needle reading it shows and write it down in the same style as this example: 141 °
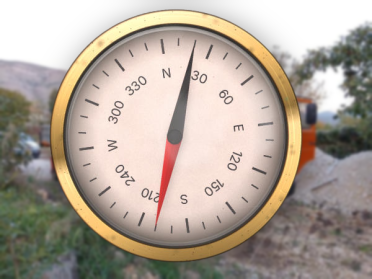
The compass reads 200 °
